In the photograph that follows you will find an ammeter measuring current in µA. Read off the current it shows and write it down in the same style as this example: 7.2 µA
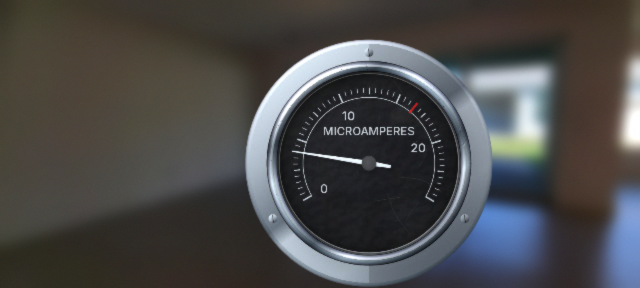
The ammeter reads 4 µA
